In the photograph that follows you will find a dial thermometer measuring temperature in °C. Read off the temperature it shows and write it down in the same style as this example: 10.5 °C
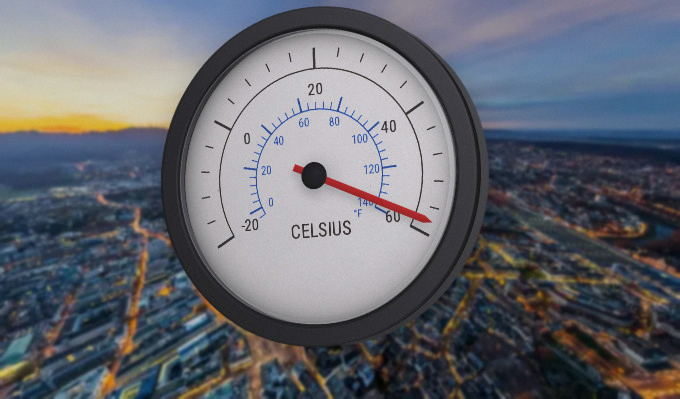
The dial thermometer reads 58 °C
